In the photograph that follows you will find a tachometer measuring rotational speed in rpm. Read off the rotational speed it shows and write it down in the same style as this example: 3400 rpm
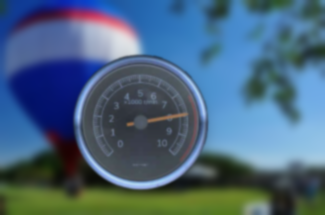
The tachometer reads 8000 rpm
